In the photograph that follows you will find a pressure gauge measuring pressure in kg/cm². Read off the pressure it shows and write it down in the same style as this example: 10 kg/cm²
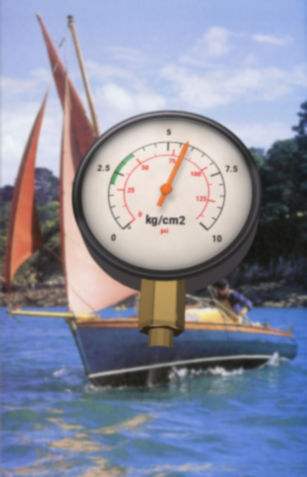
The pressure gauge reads 5.75 kg/cm²
